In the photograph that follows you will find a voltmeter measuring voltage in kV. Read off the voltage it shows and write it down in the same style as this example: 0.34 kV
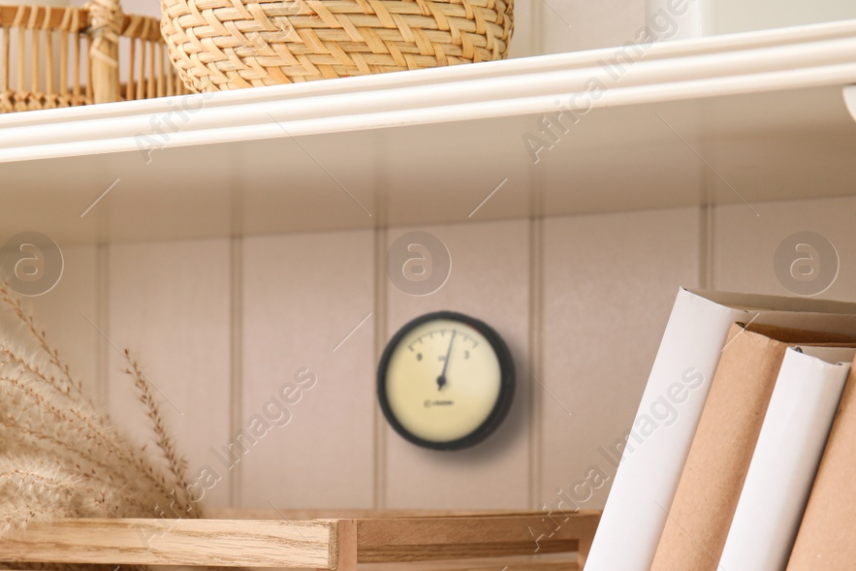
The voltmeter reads 2 kV
